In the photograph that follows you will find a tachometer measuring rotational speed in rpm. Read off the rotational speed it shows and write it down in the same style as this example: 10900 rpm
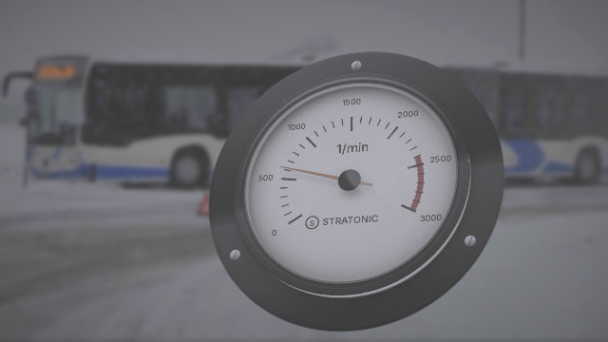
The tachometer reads 600 rpm
